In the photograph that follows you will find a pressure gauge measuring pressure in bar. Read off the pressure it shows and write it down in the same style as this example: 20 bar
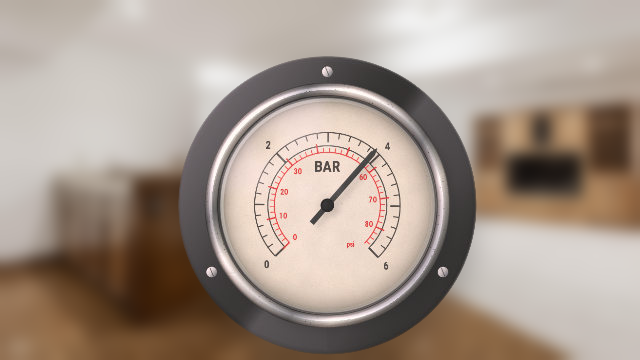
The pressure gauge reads 3.9 bar
